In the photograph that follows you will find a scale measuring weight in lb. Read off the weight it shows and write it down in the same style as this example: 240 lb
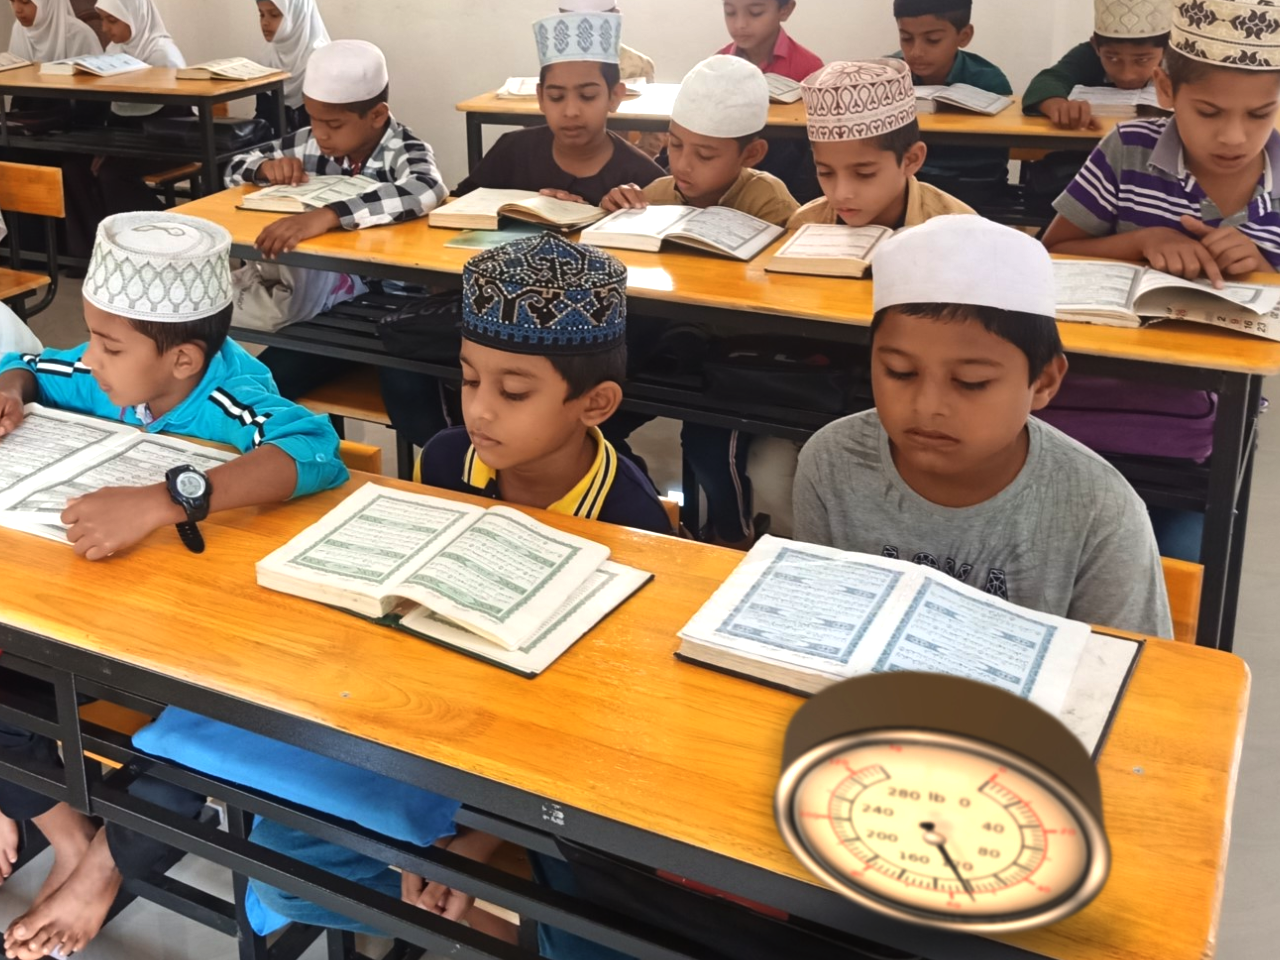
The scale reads 120 lb
